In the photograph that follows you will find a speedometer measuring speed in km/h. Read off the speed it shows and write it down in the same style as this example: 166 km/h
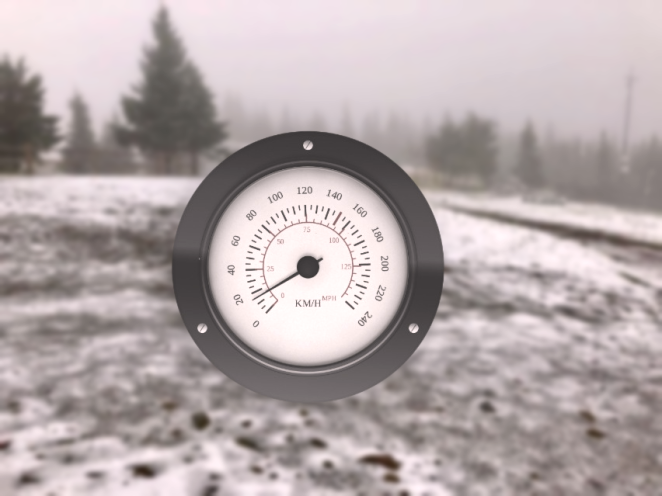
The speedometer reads 15 km/h
